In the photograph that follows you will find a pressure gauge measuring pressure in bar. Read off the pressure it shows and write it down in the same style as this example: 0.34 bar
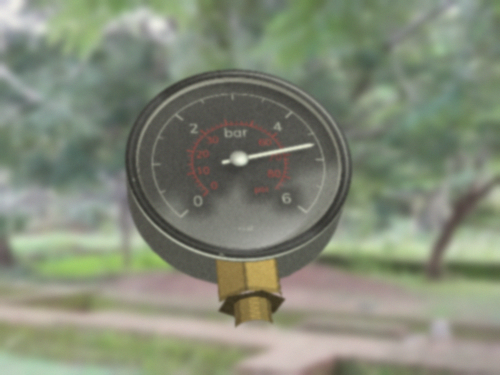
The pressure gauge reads 4.75 bar
